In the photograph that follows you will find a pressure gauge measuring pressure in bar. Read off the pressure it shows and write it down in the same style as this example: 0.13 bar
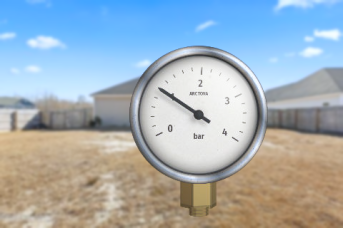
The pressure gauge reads 1 bar
